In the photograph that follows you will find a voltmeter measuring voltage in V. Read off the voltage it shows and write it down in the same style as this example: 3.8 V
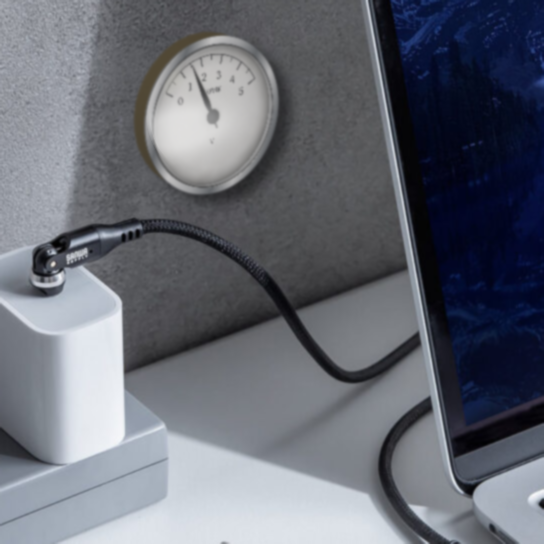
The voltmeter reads 1.5 V
